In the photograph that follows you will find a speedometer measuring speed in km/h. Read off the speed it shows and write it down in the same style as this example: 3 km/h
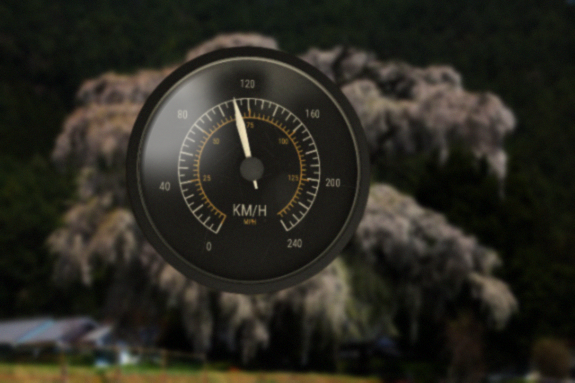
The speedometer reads 110 km/h
